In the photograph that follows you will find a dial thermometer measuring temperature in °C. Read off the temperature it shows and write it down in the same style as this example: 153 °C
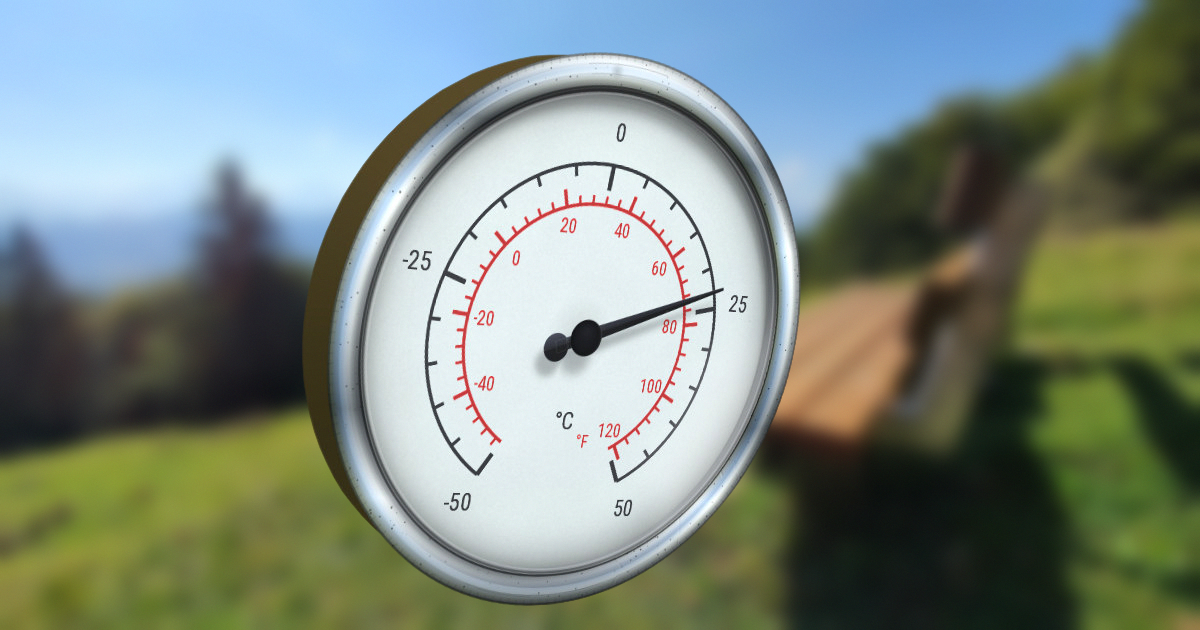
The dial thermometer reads 22.5 °C
